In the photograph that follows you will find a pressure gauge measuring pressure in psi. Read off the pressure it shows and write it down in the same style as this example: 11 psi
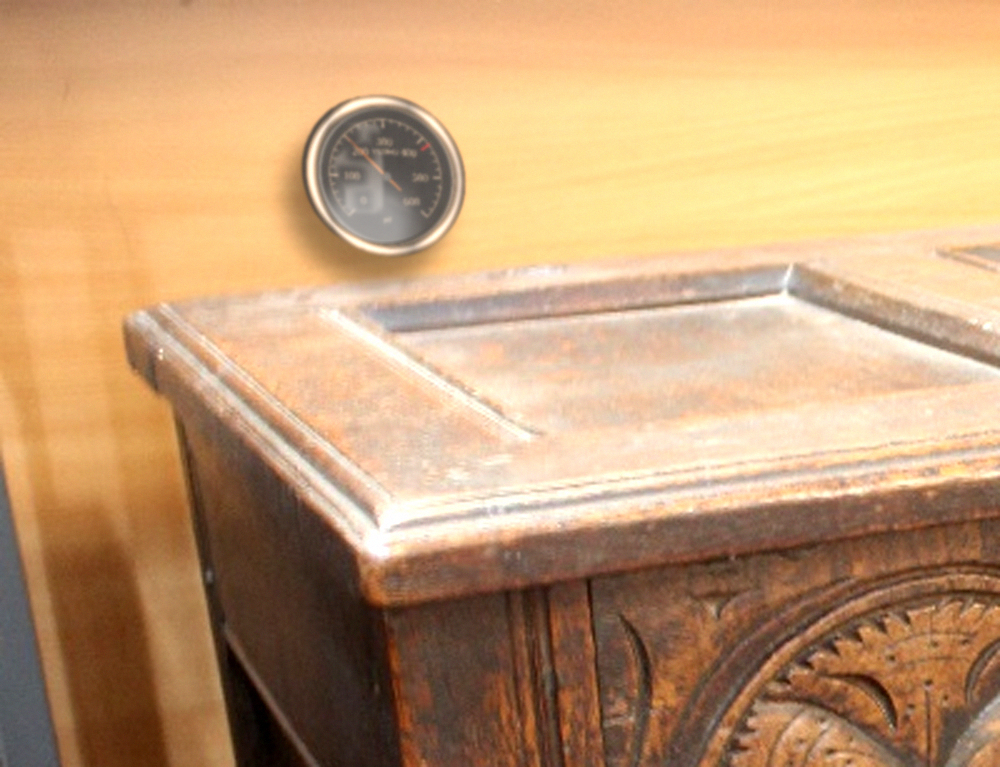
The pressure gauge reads 200 psi
